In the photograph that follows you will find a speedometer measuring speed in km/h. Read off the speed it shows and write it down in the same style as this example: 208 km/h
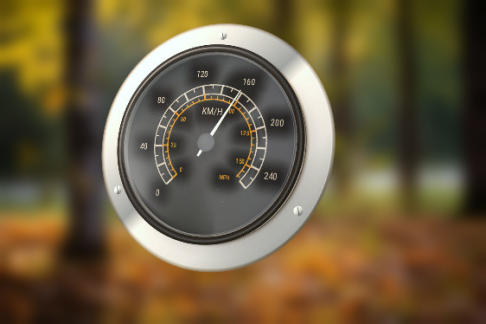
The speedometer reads 160 km/h
